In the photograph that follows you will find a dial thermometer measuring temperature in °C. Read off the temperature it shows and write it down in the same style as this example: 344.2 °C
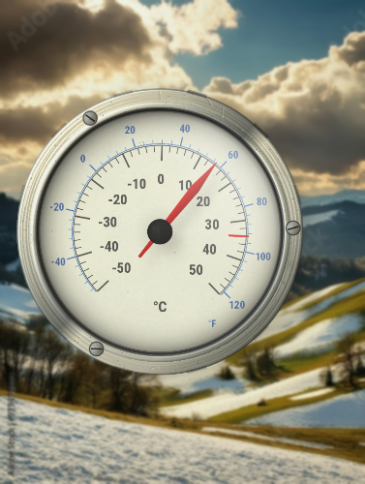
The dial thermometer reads 14 °C
